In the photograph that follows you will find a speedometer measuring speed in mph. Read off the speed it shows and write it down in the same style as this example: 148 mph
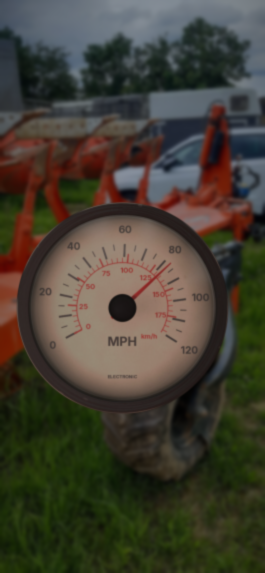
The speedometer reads 82.5 mph
